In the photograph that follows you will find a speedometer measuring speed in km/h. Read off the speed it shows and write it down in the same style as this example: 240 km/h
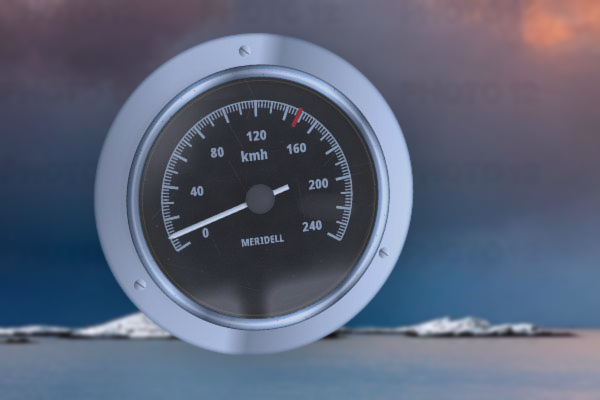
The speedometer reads 10 km/h
